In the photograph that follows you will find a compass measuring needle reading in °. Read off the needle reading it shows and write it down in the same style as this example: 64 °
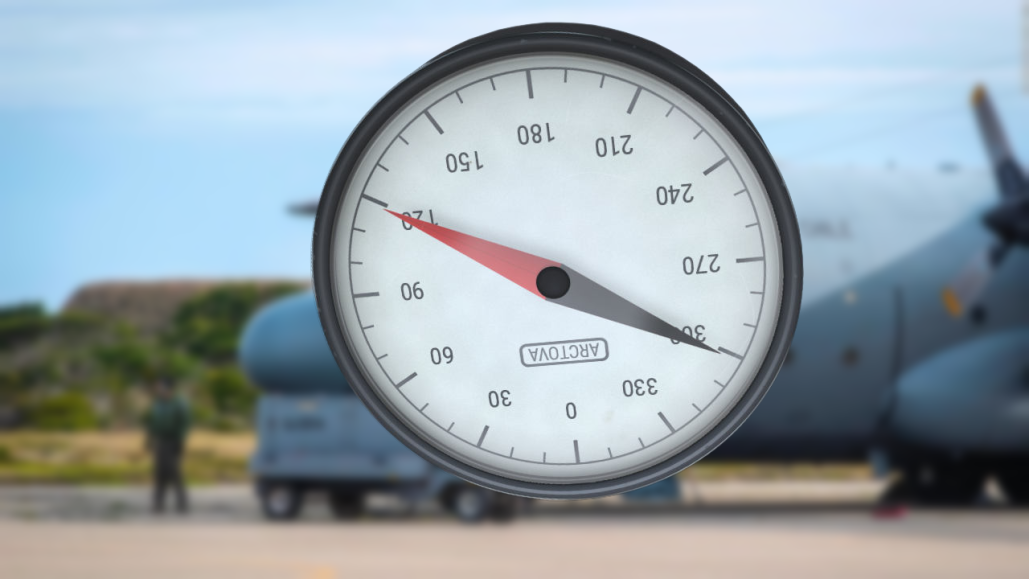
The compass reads 120 °
